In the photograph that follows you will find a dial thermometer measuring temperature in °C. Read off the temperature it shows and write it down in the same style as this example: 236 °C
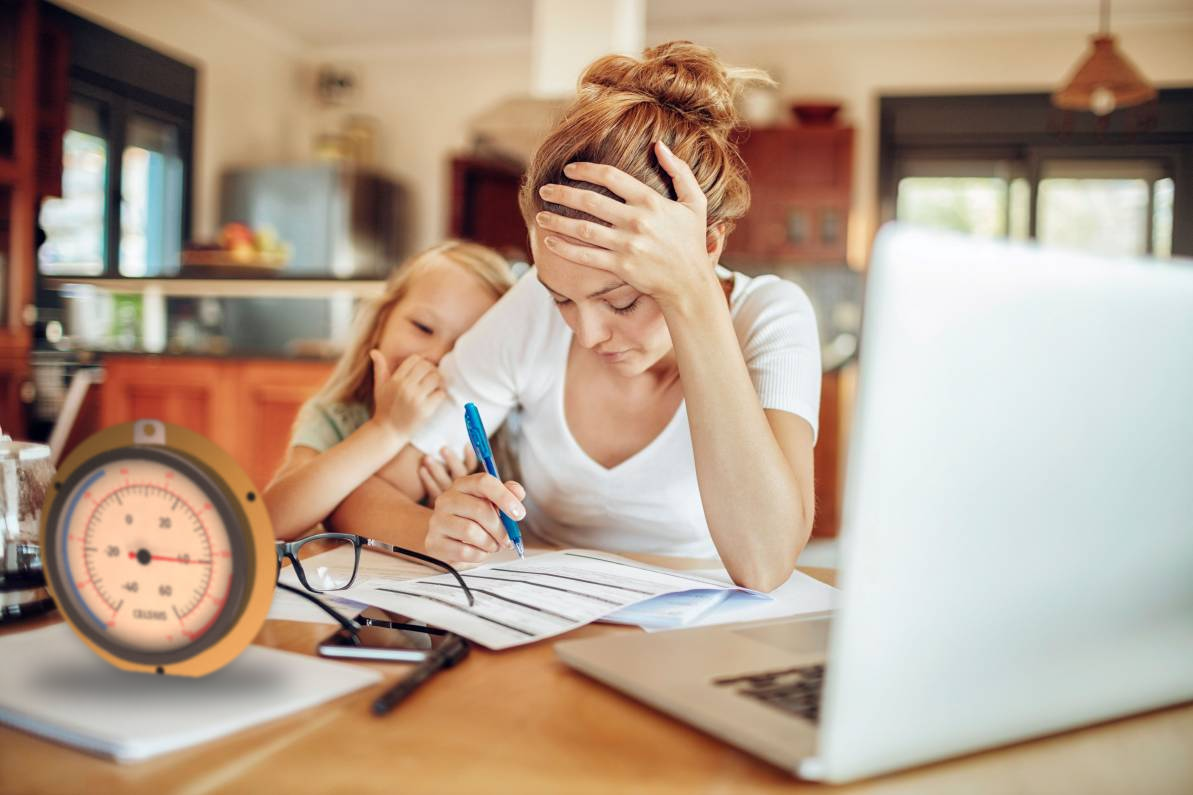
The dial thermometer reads 40 °C
